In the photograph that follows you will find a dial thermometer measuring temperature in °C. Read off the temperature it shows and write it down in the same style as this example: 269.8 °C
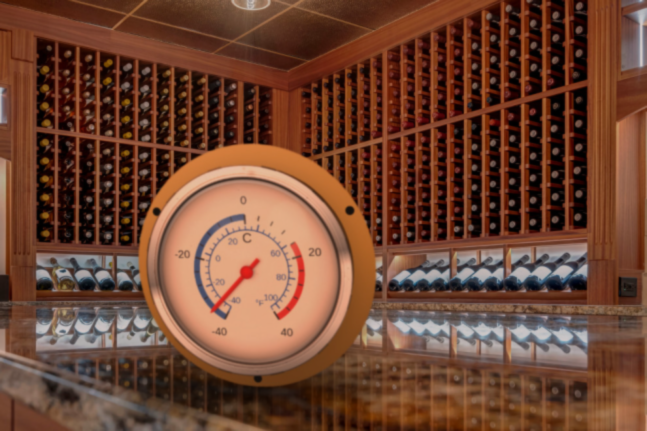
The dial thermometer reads -36 °C
